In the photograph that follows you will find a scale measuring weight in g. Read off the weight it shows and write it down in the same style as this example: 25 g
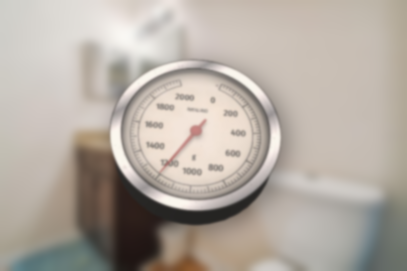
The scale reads 1200 g
